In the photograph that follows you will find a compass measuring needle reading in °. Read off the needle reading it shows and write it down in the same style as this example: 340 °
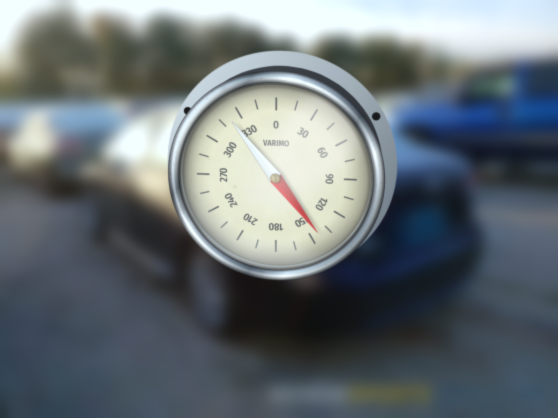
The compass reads 142.5 °
